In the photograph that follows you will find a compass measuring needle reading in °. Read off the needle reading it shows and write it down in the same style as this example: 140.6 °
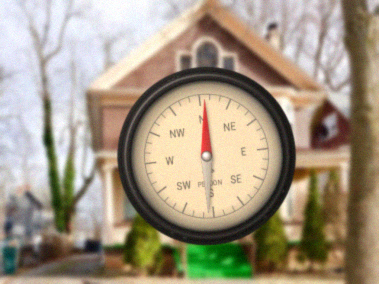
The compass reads 5 °
